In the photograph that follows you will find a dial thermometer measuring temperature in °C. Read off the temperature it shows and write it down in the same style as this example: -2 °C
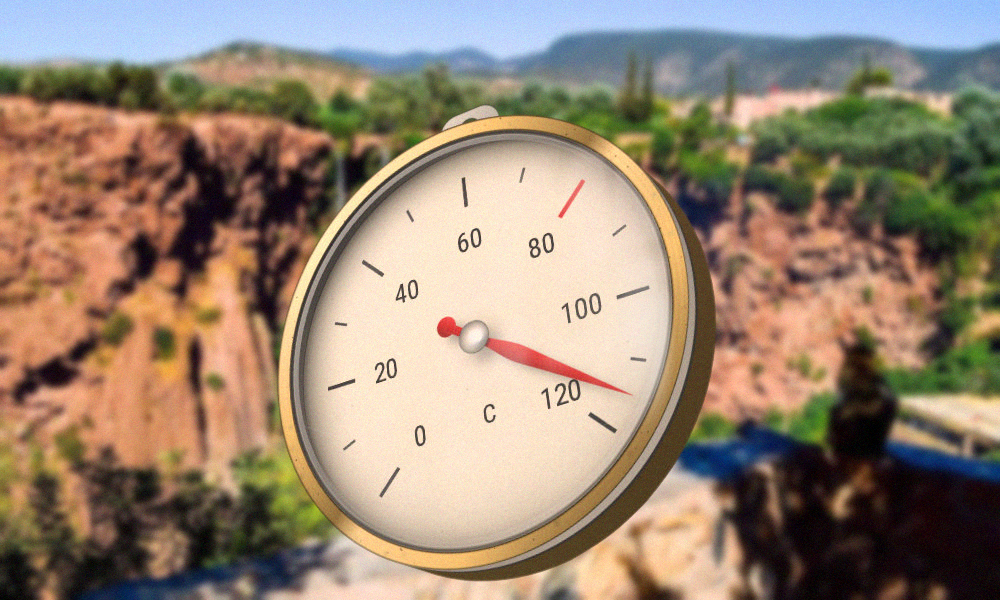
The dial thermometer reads 115 °C
